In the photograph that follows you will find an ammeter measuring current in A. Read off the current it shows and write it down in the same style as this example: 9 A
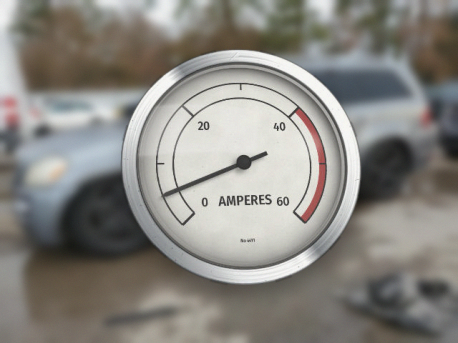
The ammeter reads 5 A
